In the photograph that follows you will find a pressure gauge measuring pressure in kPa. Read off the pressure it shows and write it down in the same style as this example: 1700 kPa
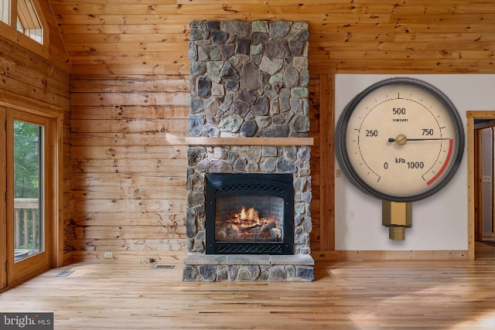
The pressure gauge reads 800 kPa
